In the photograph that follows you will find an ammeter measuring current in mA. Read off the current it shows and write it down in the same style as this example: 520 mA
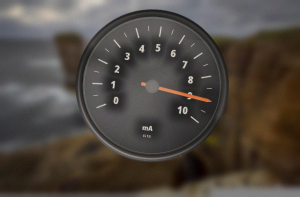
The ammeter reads 9 mA
